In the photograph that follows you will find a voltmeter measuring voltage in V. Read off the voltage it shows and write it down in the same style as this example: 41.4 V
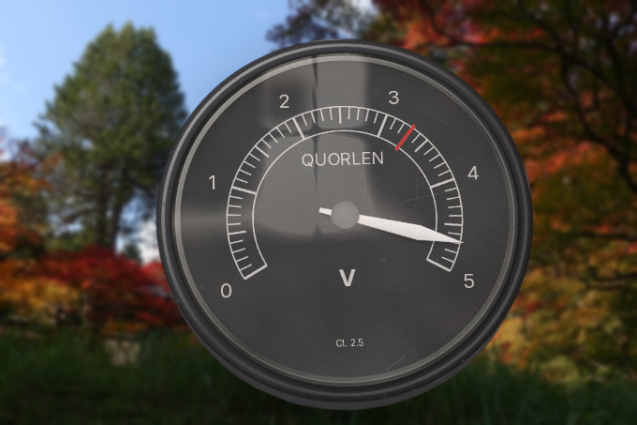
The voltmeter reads 4.7 V
